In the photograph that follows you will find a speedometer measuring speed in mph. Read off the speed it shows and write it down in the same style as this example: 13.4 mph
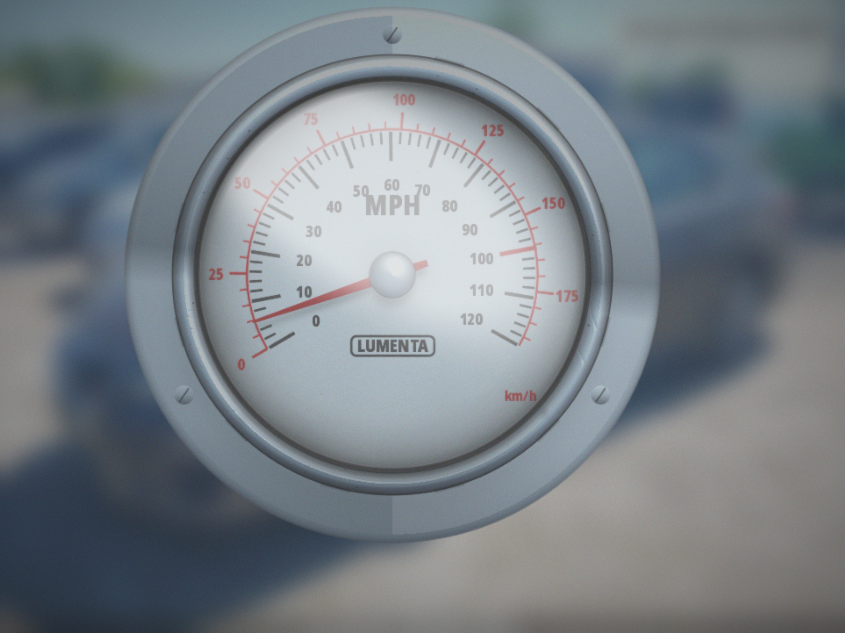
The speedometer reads 6 mph
